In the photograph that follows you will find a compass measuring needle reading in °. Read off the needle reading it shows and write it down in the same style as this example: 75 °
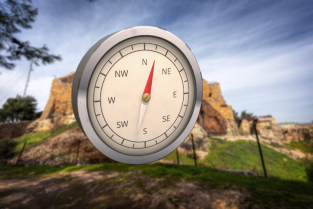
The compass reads 15 °
